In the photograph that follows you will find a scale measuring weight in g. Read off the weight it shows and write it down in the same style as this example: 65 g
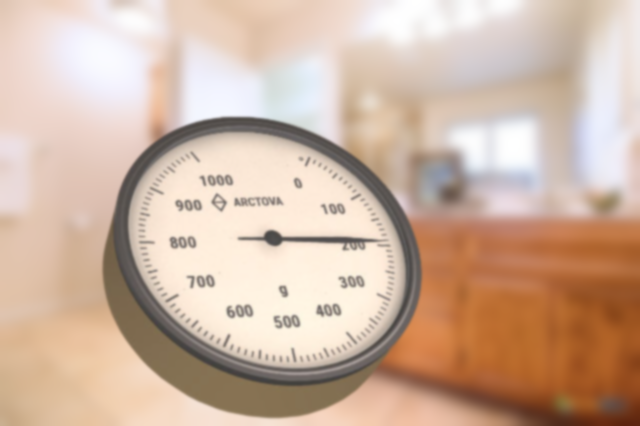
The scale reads 200 g
